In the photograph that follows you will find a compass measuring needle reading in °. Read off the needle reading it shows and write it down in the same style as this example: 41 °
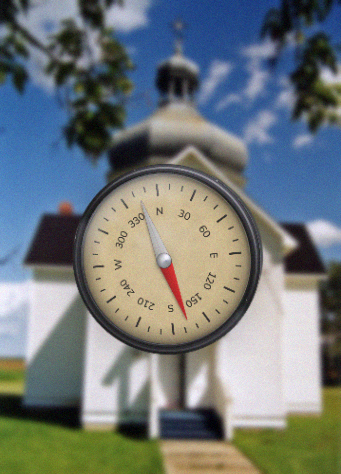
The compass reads 165 °
